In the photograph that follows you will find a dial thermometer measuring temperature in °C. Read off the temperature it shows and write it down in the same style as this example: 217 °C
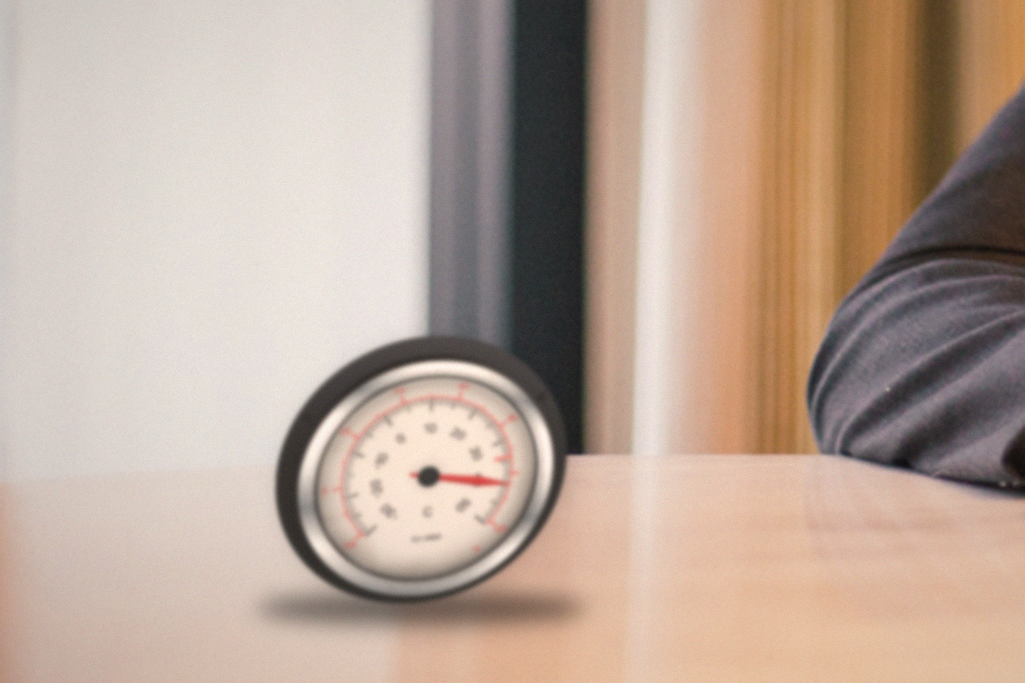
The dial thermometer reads 40 °C
